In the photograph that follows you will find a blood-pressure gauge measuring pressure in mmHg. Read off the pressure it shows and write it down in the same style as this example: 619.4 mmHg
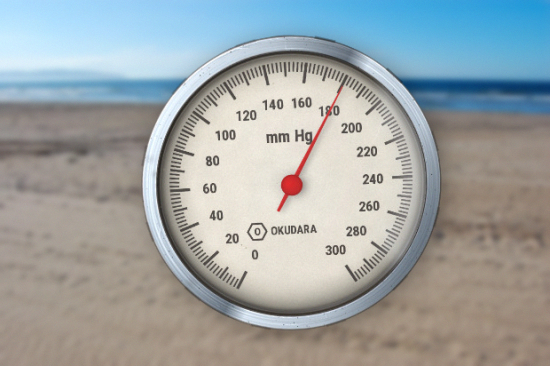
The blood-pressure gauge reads 180 mmHg
